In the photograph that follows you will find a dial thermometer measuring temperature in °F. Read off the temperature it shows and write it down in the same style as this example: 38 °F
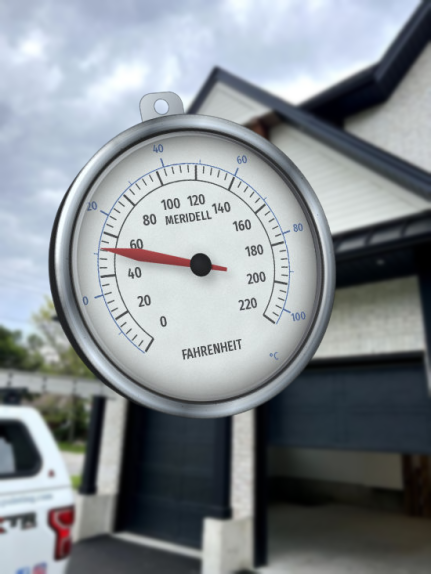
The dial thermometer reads 52 °F
